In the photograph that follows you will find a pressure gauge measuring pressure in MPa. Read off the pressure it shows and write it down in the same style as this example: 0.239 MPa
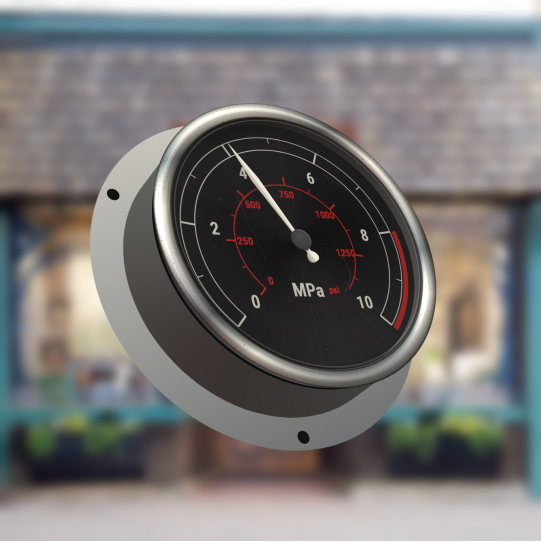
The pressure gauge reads 4 MPa
